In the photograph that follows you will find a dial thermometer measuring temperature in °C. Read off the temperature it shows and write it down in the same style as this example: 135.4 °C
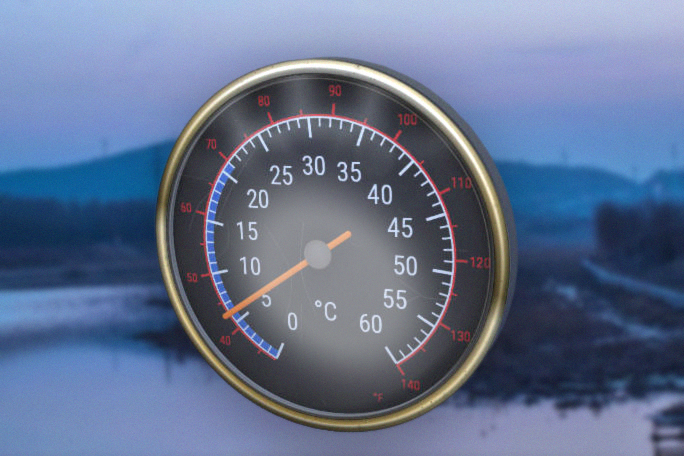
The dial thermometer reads 6 °C
